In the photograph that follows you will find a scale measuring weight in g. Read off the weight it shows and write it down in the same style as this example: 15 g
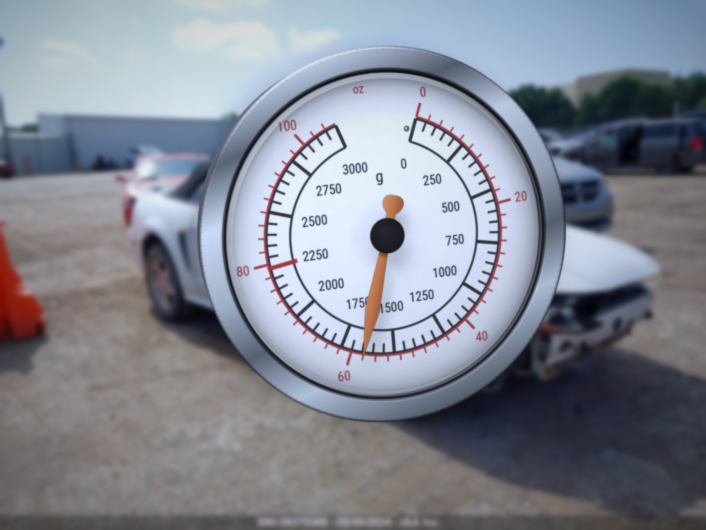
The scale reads 1650 g
